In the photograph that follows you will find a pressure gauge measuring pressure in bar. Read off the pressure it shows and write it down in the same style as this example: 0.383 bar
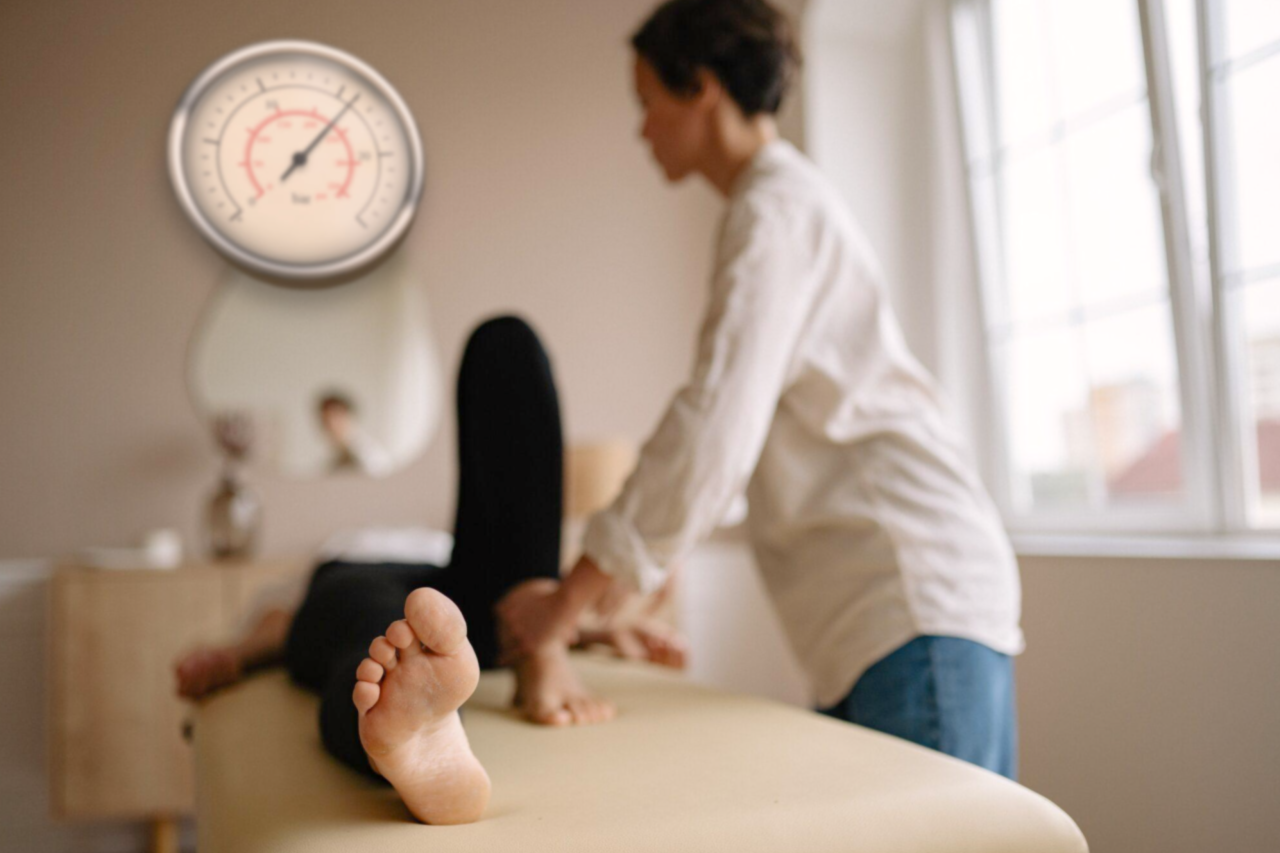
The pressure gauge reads 16 bar
